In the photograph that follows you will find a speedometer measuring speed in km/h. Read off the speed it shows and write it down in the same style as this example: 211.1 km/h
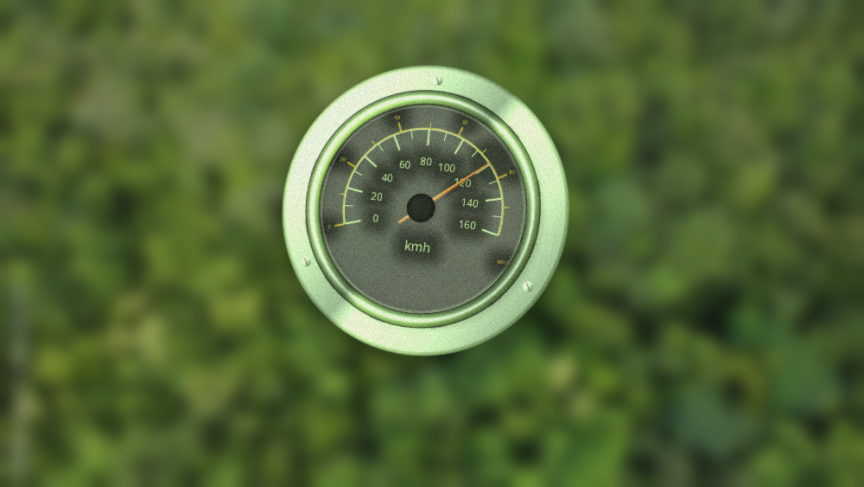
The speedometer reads 120 km/h
